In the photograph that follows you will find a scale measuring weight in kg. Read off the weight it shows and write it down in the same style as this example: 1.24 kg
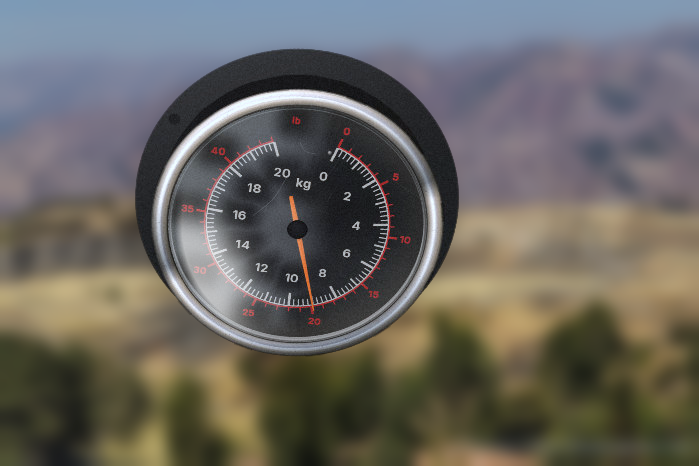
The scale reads 9 kg
